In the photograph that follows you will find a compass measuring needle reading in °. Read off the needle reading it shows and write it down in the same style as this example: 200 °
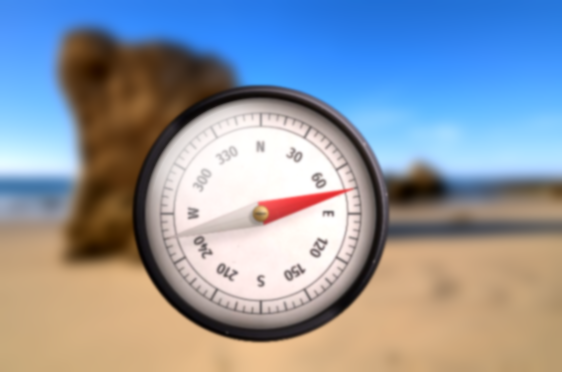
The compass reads 75 °
